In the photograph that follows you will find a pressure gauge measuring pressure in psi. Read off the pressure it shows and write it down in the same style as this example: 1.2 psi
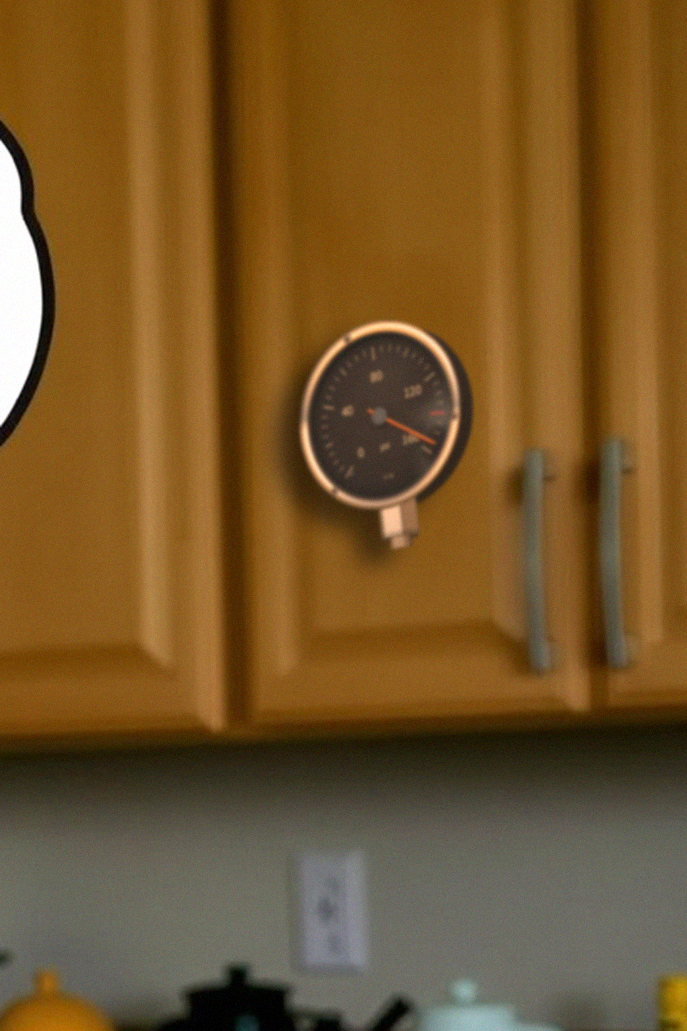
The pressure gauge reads 155 psi
